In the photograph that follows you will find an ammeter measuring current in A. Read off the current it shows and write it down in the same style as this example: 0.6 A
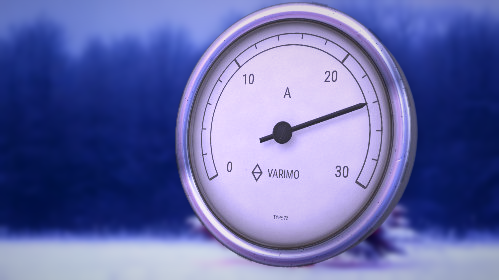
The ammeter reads 24 A
